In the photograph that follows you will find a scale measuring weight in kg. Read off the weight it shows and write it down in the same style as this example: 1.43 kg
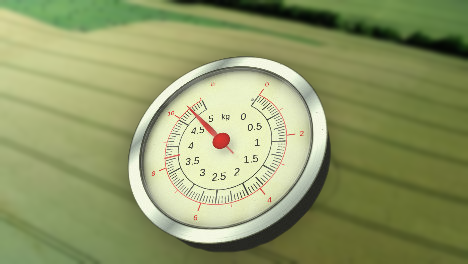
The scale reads 4.75 kg
